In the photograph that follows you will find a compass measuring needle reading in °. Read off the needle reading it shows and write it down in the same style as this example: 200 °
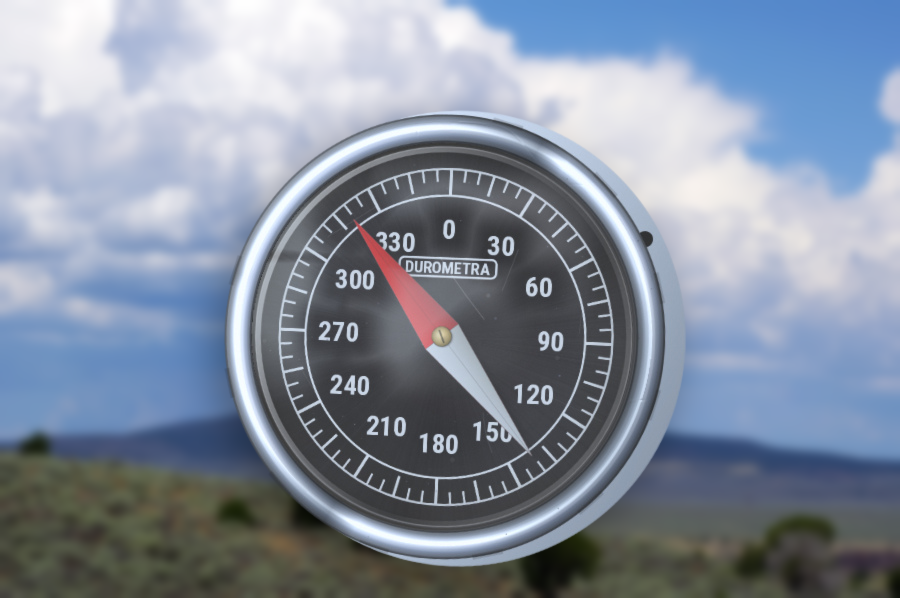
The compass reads 320 °
